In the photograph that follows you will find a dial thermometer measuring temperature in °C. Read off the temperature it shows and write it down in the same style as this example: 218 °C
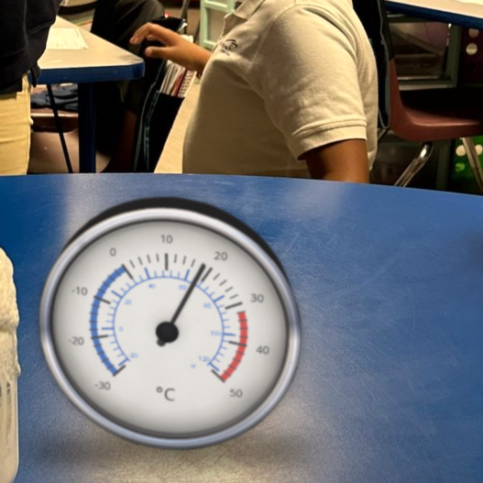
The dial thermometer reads 18 °C
